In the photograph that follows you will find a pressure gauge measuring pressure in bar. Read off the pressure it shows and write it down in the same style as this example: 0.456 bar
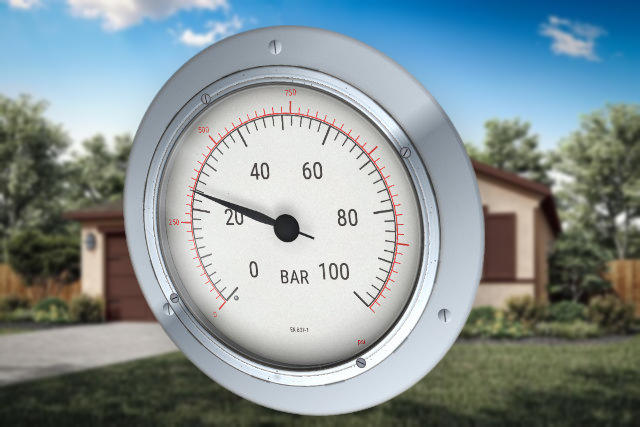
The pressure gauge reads 24 bar
